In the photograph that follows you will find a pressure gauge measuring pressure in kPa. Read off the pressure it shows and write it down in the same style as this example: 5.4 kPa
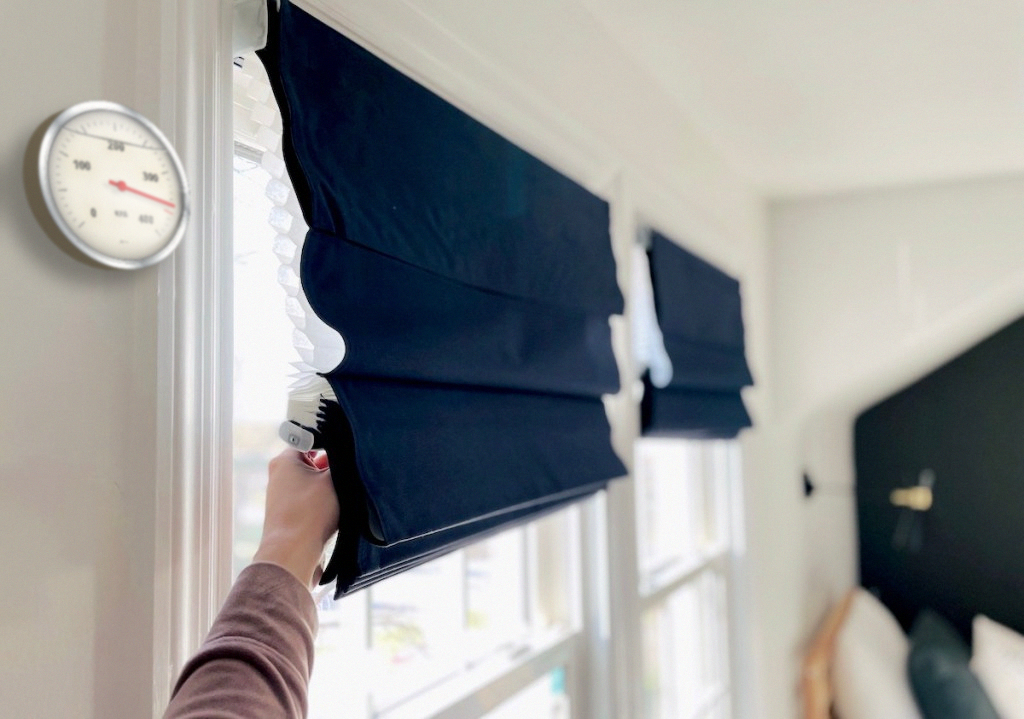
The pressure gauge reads 350 kPa
